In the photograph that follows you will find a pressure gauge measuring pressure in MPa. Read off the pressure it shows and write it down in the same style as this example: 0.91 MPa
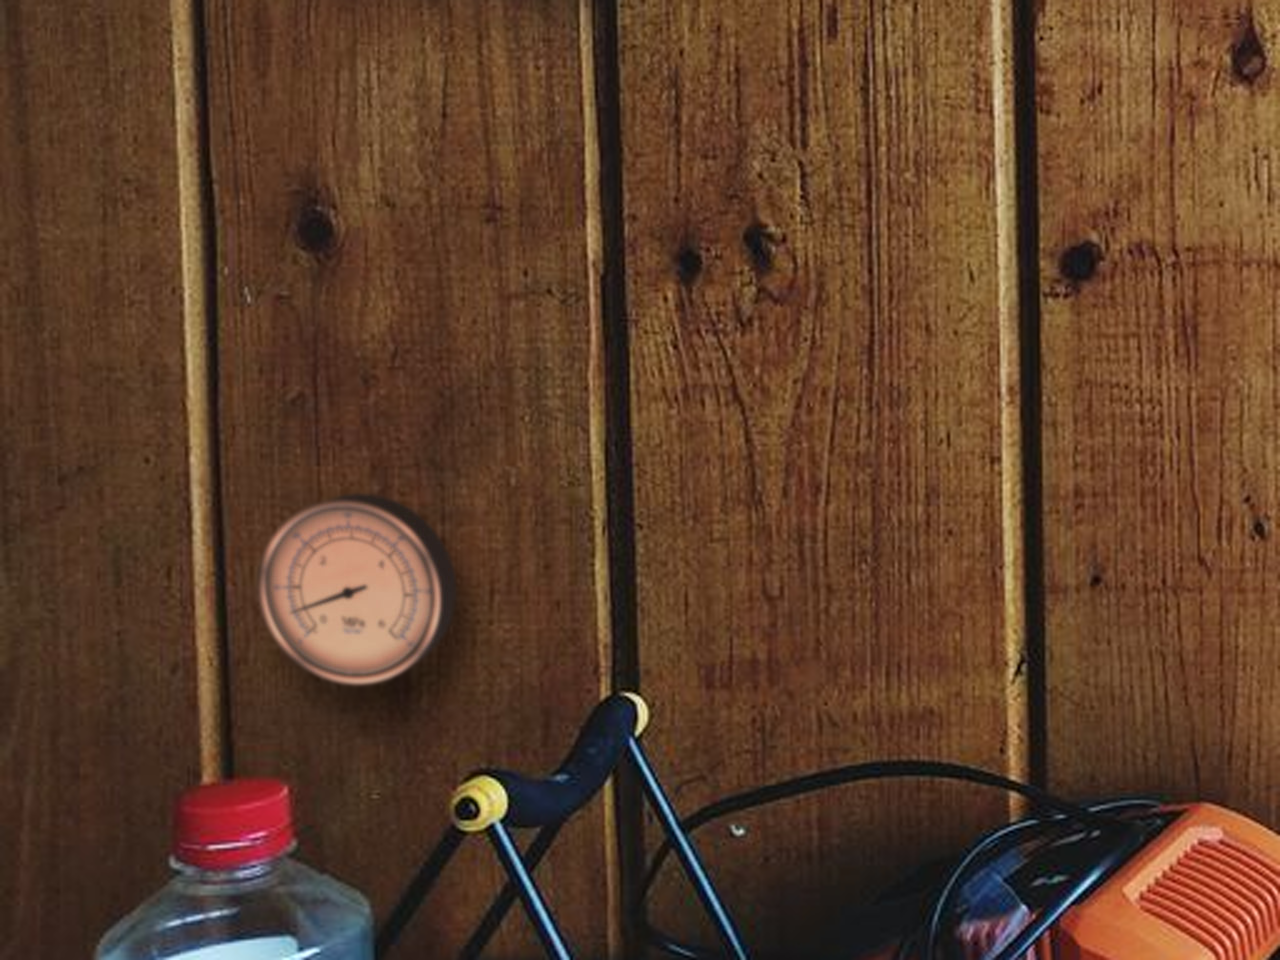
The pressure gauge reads 0.5 MPa
